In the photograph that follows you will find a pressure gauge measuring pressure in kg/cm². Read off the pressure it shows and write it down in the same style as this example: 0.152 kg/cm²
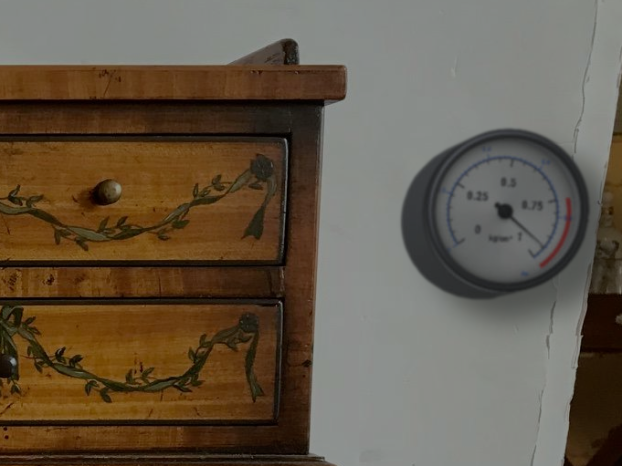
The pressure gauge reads 0.95 kg/cm²
